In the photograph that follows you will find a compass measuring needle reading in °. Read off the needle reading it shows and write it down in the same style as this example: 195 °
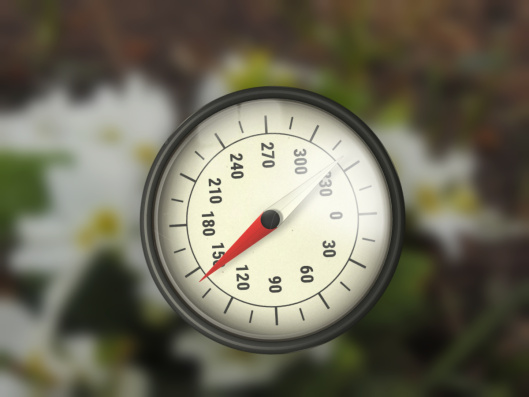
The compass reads 142.5 °
